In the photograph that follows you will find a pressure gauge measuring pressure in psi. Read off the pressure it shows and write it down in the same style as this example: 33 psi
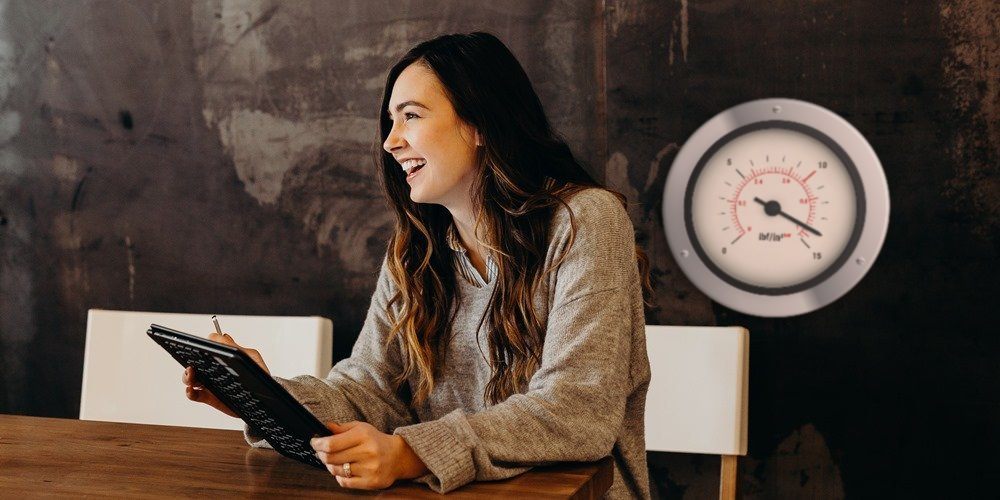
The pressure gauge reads 14 psi
